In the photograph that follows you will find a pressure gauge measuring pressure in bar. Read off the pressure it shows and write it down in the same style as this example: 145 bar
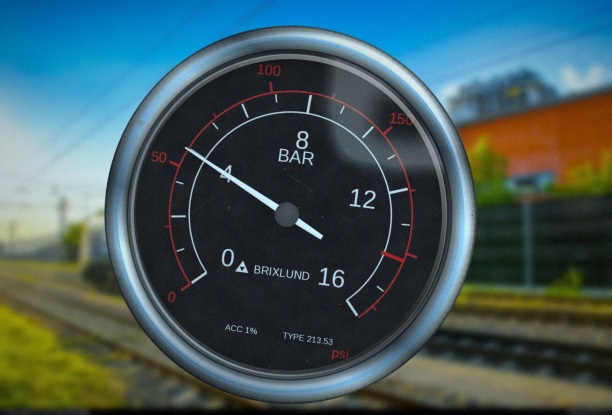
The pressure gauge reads 4 bar
